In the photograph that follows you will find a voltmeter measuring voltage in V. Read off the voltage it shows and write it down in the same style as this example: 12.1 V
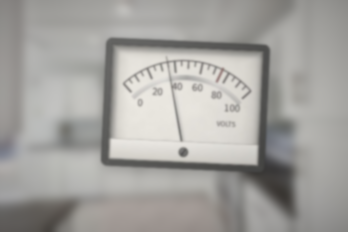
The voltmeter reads 35 V
